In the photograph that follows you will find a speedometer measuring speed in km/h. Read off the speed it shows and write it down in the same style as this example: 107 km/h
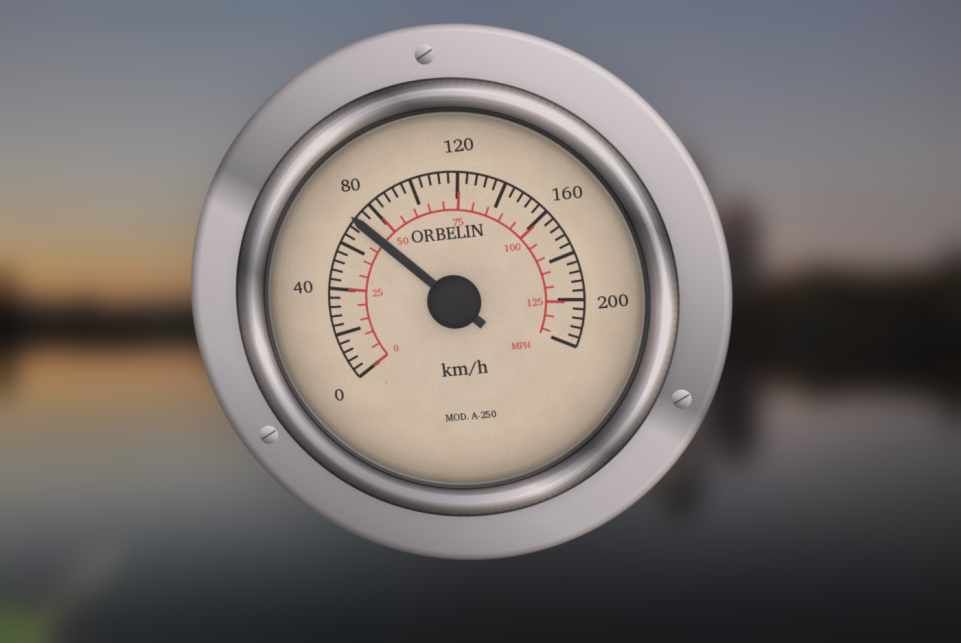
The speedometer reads 72 km/h
